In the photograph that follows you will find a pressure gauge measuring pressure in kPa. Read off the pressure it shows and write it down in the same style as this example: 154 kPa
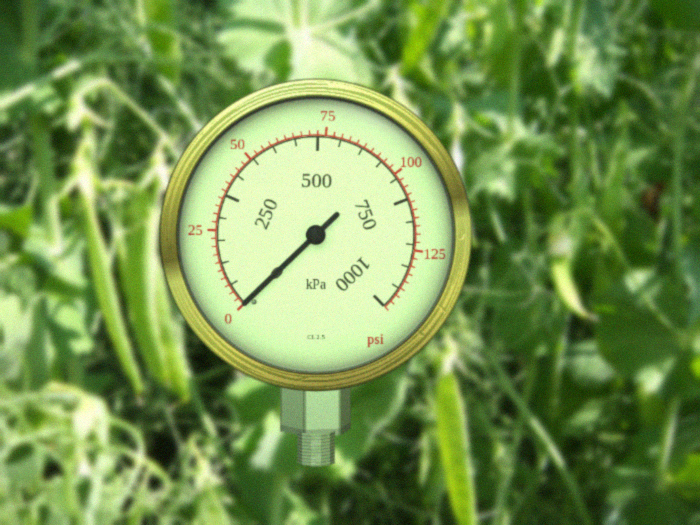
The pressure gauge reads 0 kPa
